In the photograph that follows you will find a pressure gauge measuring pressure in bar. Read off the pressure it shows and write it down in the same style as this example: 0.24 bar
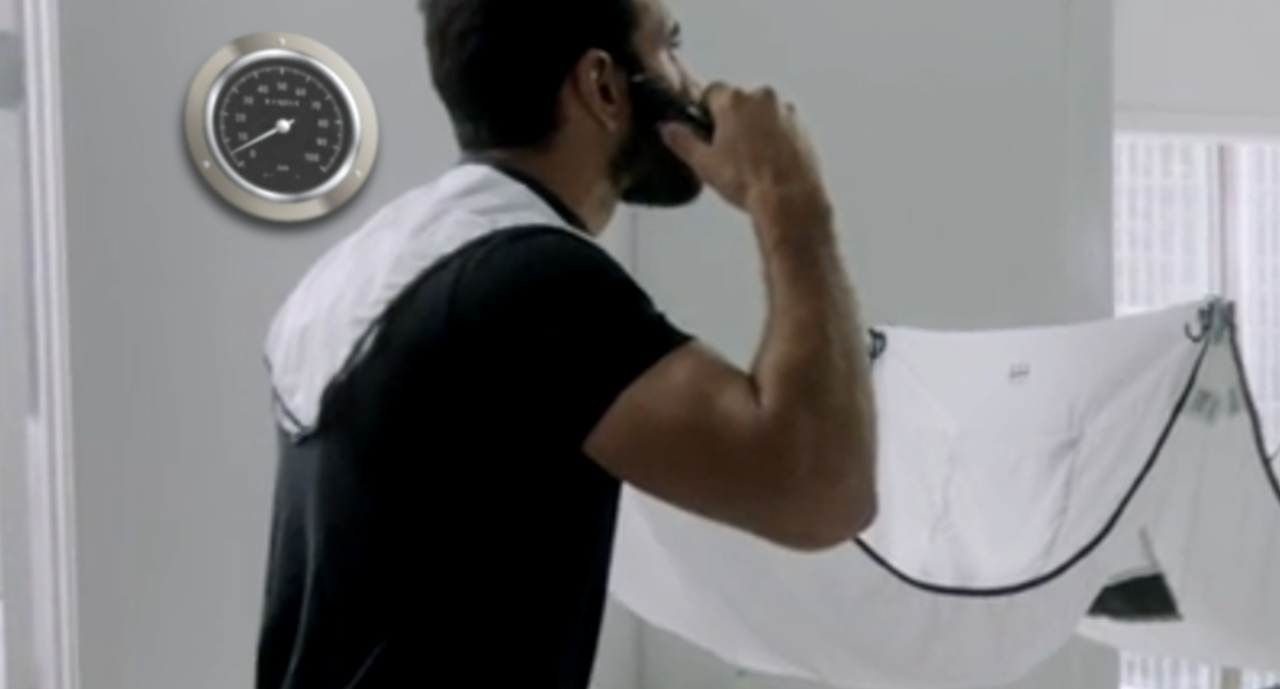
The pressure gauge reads 5 bar
